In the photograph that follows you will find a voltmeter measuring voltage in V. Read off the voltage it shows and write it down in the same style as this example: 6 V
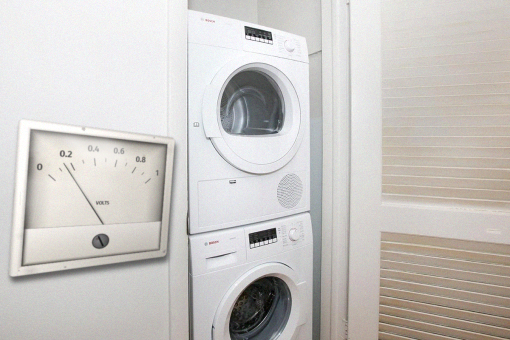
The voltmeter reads 0.15 V
